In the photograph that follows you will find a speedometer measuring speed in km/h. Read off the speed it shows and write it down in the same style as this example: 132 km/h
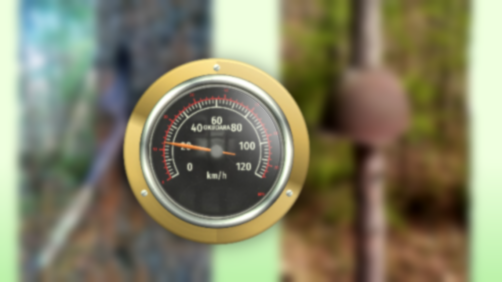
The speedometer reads 20 km/h
